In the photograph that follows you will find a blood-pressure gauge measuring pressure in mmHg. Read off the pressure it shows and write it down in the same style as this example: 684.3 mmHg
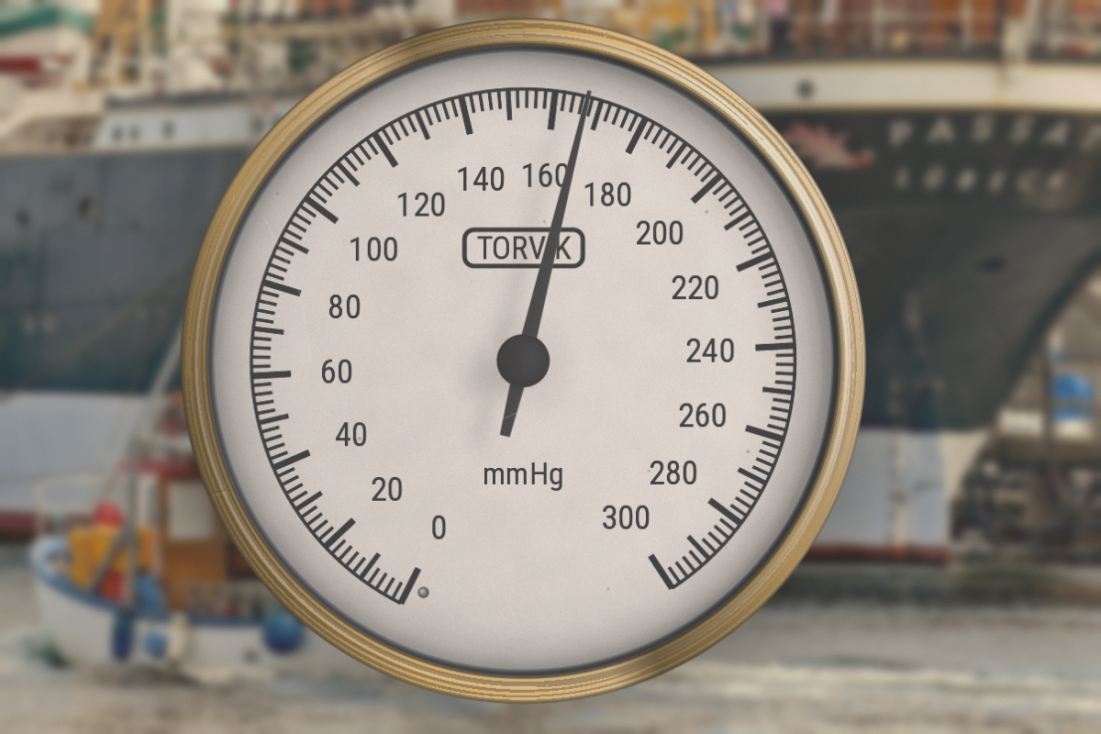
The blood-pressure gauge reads 167 mmHg
